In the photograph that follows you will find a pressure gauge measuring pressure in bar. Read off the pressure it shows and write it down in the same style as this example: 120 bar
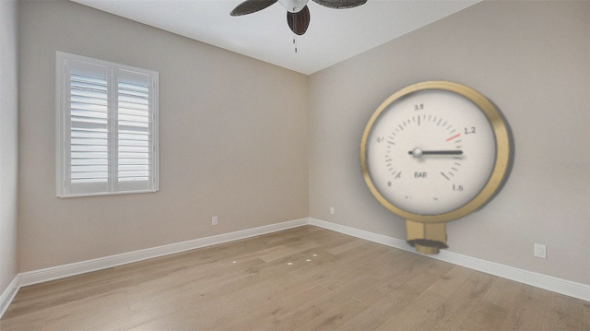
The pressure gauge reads 1.35 bar
